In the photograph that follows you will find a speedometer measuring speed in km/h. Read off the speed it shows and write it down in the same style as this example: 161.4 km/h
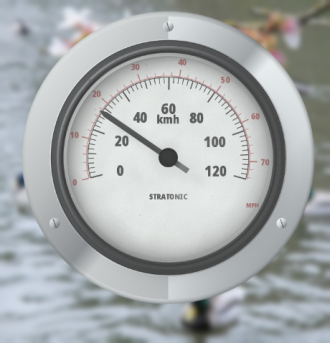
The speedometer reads 28 km/h
